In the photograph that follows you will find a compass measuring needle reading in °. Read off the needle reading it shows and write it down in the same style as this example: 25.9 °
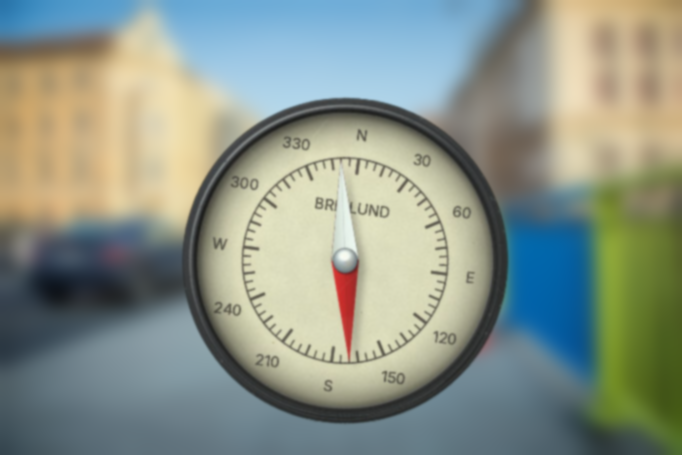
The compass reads 170 °
